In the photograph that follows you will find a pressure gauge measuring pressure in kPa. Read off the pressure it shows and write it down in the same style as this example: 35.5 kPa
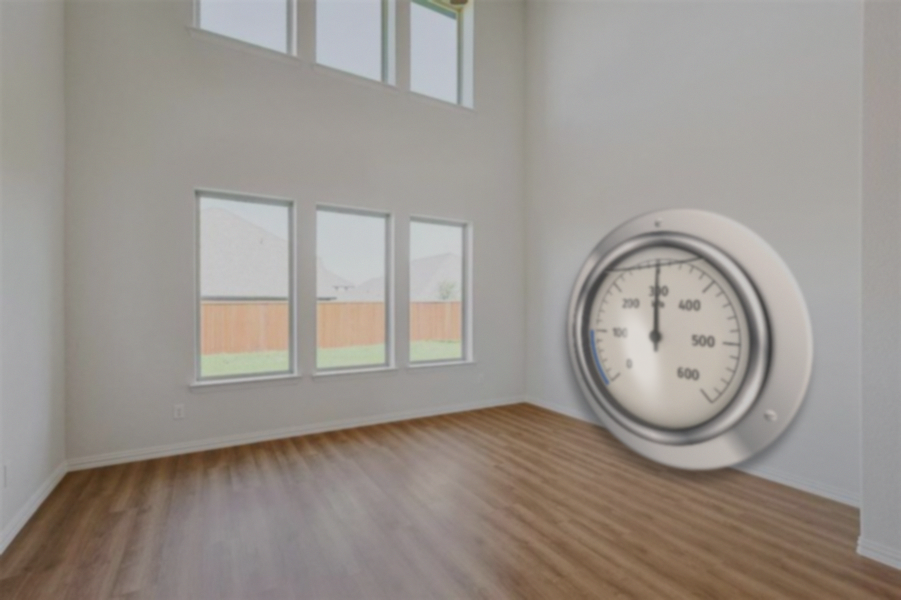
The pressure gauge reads 300 kPa
